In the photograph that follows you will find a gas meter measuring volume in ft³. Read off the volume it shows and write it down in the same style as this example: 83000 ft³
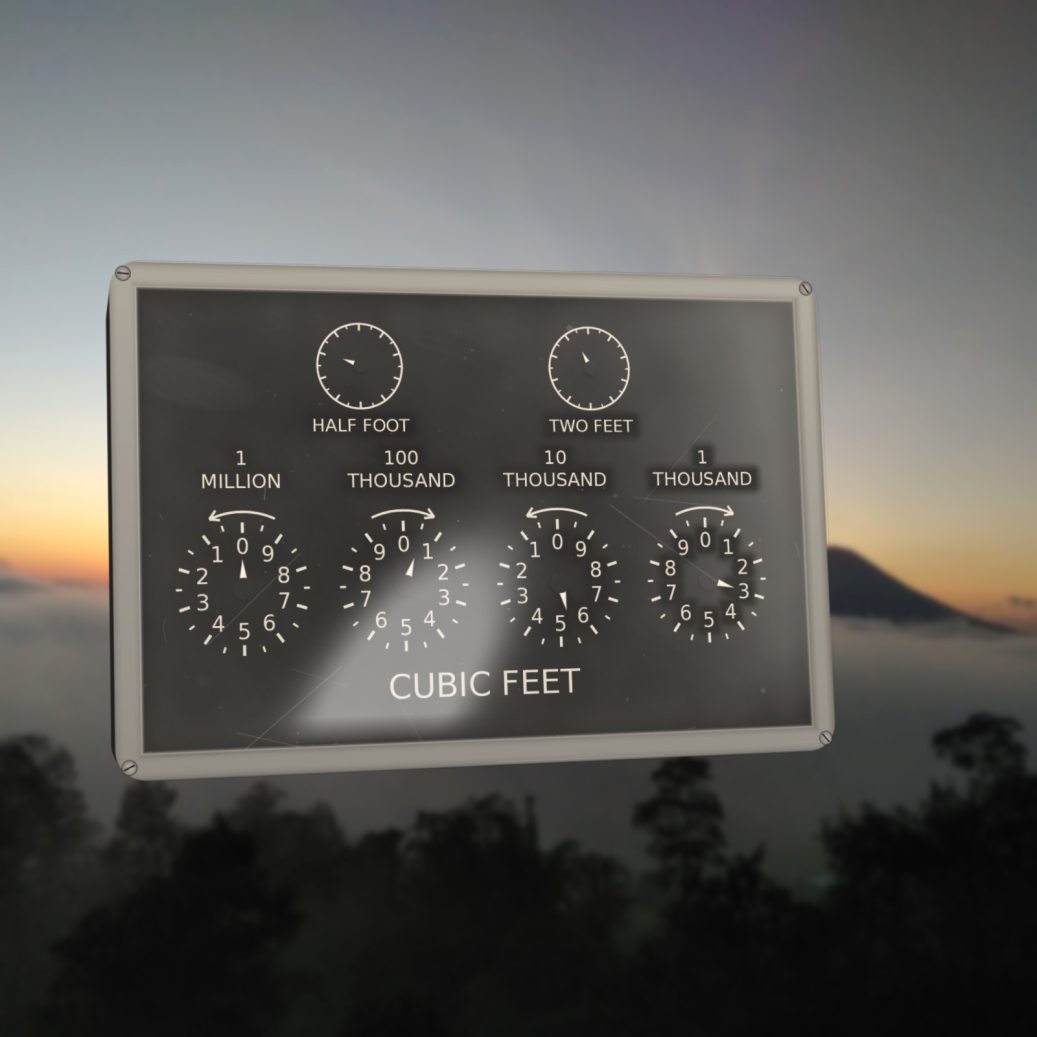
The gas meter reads 5300 ft³
